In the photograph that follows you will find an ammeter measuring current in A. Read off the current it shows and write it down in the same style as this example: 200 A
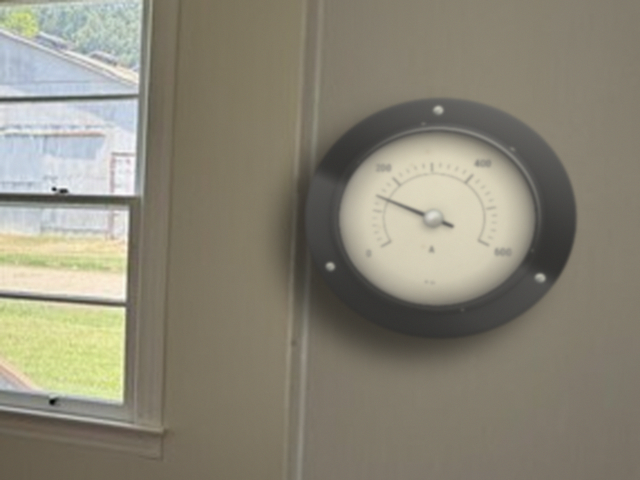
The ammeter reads 140 A
